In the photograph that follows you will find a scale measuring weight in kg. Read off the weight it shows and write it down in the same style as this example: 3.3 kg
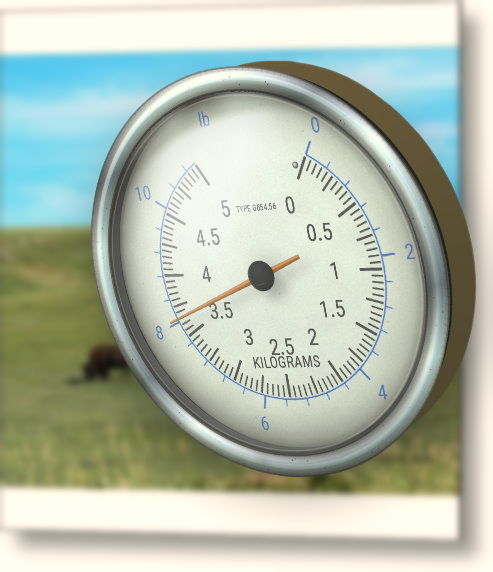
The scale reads 3.65 kg
